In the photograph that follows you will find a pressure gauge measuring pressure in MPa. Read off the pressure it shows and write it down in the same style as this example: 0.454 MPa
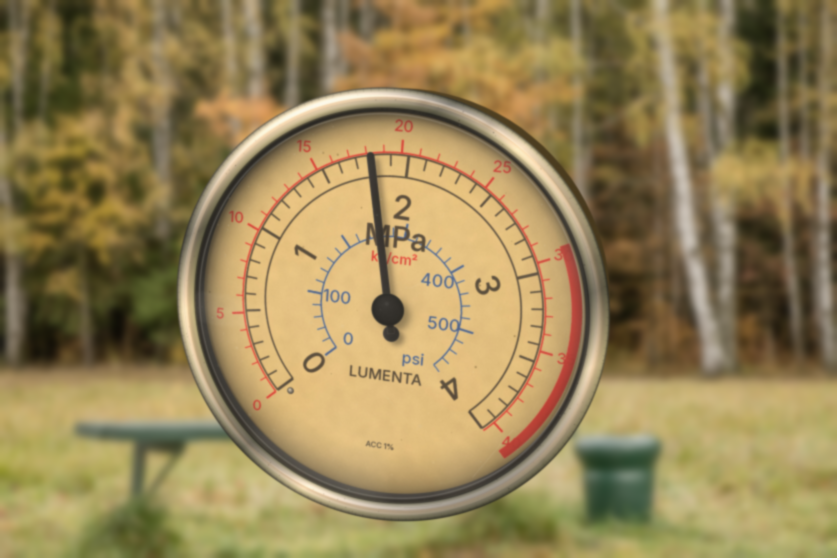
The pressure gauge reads 1.8 MPa
